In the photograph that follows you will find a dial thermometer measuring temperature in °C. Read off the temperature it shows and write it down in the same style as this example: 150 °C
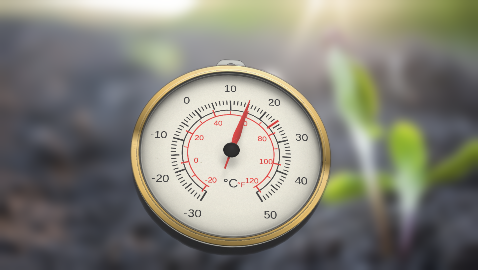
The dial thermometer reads 15 °C
